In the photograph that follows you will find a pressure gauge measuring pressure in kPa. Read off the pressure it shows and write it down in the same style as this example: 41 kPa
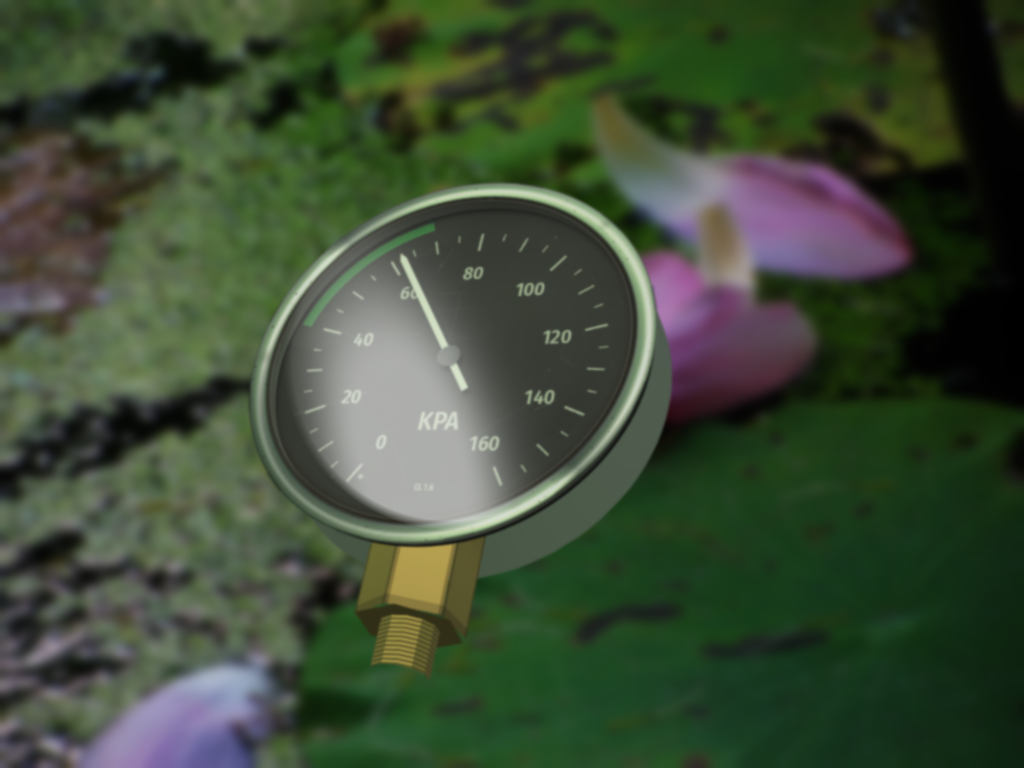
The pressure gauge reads 62.5 kPa
